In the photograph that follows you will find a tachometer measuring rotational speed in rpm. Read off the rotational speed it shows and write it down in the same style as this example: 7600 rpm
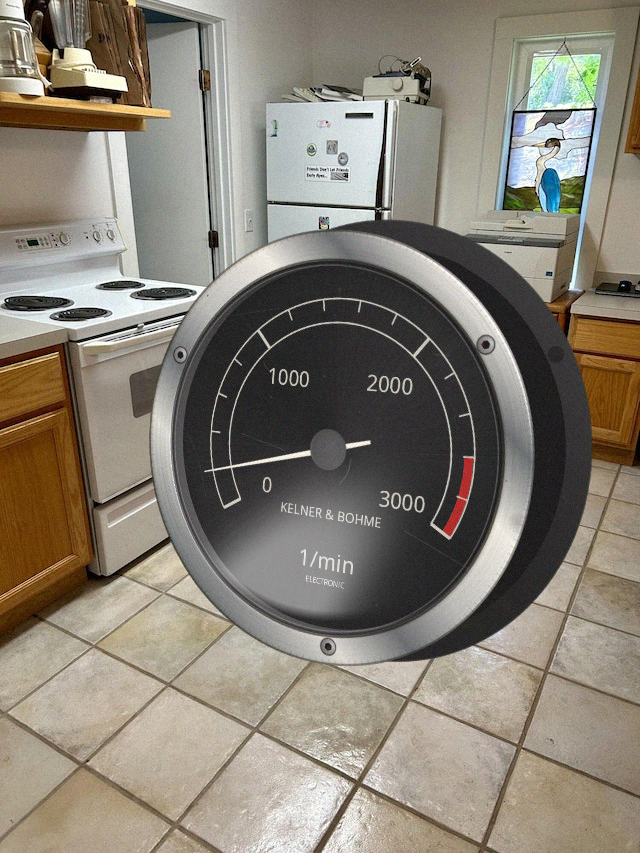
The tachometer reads 200 rpm
